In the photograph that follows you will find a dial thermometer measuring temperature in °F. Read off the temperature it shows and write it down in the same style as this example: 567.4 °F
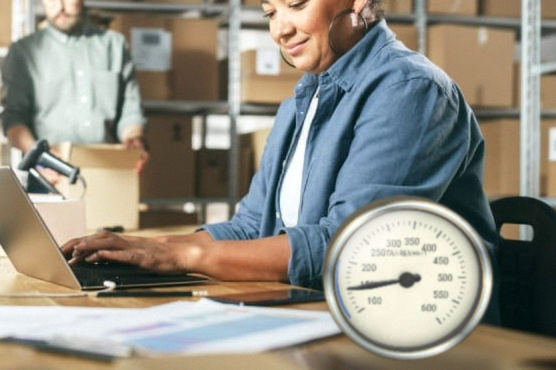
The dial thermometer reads 150 °F
